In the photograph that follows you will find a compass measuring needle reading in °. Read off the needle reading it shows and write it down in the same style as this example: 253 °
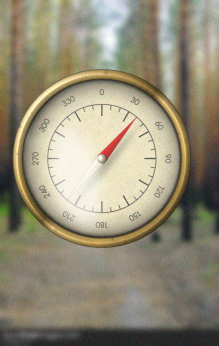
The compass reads 40 °
